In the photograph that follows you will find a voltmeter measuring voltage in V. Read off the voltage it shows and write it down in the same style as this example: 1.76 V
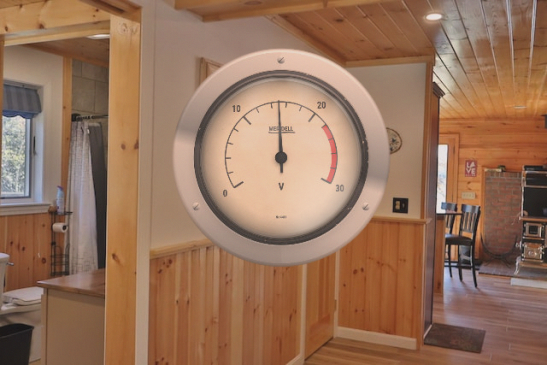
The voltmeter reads 15 V
